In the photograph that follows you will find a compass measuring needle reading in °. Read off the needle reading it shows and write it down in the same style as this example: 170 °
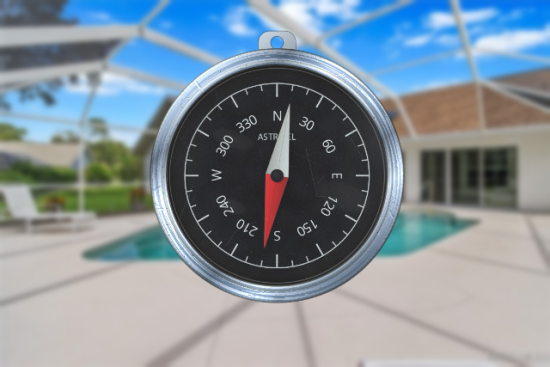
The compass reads 190 °
